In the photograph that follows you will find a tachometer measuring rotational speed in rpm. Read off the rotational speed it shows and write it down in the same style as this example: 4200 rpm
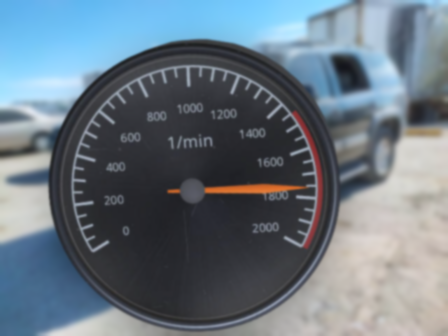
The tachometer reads 1750 rpm
